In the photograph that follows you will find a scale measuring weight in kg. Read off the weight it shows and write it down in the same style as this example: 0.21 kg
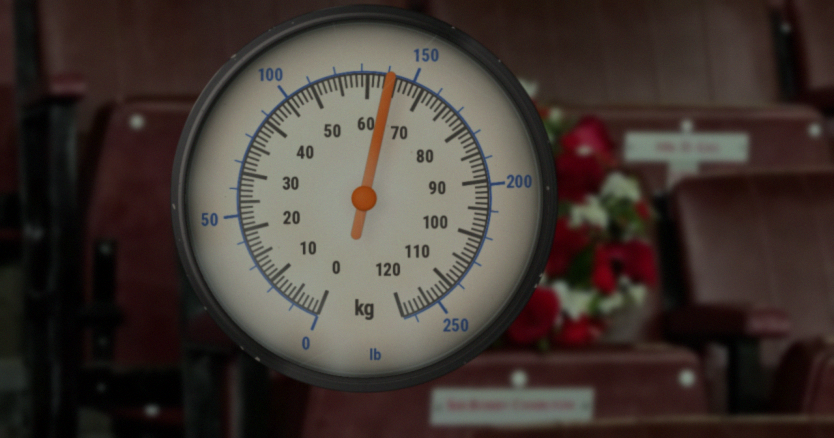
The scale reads 64 kg
